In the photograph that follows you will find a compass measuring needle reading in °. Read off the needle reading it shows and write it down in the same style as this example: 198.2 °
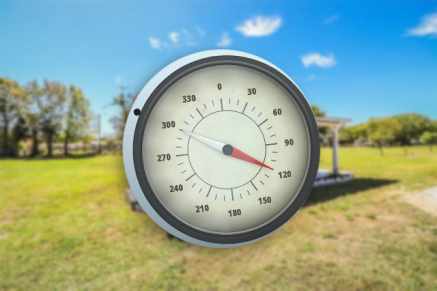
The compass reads 120 °
